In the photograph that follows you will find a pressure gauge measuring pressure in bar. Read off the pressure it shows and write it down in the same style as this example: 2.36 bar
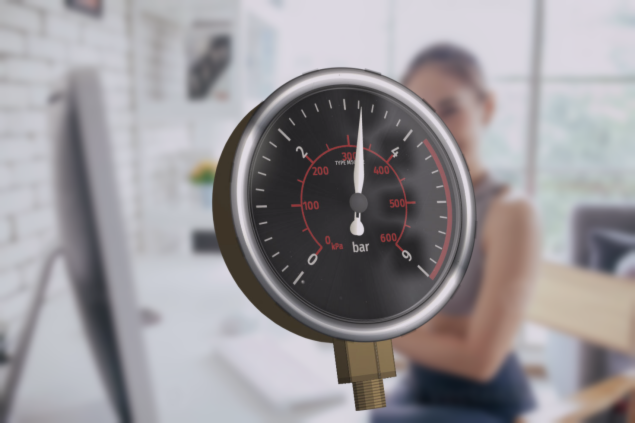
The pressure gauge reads 3.2 bar
